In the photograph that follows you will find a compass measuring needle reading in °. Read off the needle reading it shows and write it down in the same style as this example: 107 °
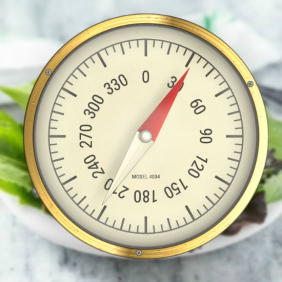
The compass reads 32.5 °
